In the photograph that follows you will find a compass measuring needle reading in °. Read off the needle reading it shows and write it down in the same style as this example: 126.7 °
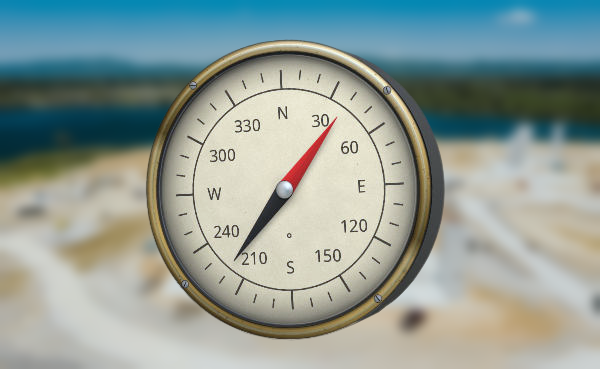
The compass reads 40 °
